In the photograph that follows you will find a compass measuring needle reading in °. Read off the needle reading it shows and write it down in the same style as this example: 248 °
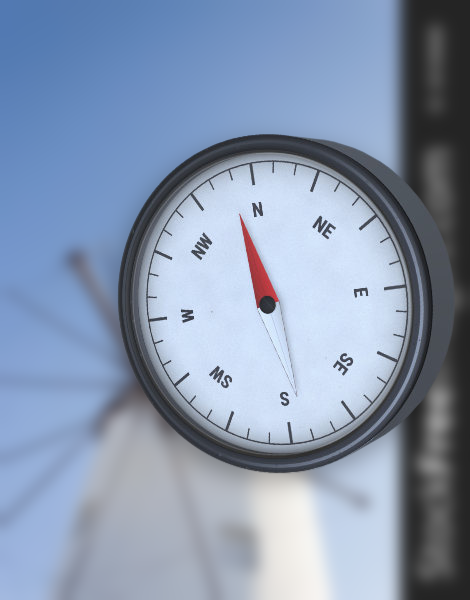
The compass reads 350 °
